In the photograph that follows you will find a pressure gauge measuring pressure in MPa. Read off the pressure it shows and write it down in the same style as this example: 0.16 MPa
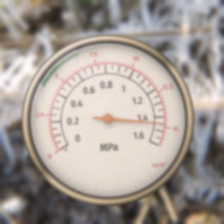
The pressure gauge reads 1.45 MPa
